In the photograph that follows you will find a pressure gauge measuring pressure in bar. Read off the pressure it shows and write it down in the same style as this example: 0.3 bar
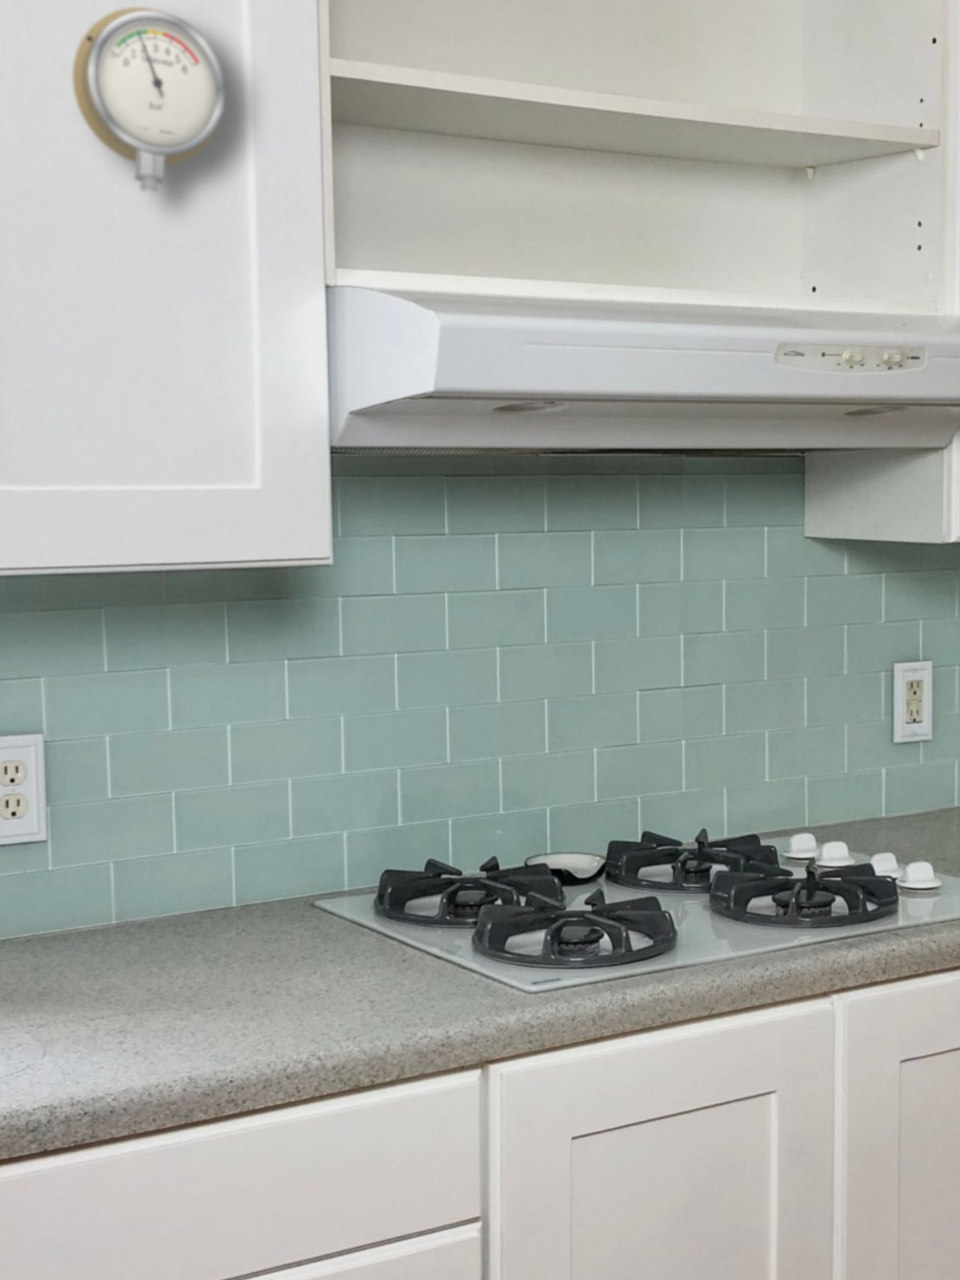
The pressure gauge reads 2 bar
